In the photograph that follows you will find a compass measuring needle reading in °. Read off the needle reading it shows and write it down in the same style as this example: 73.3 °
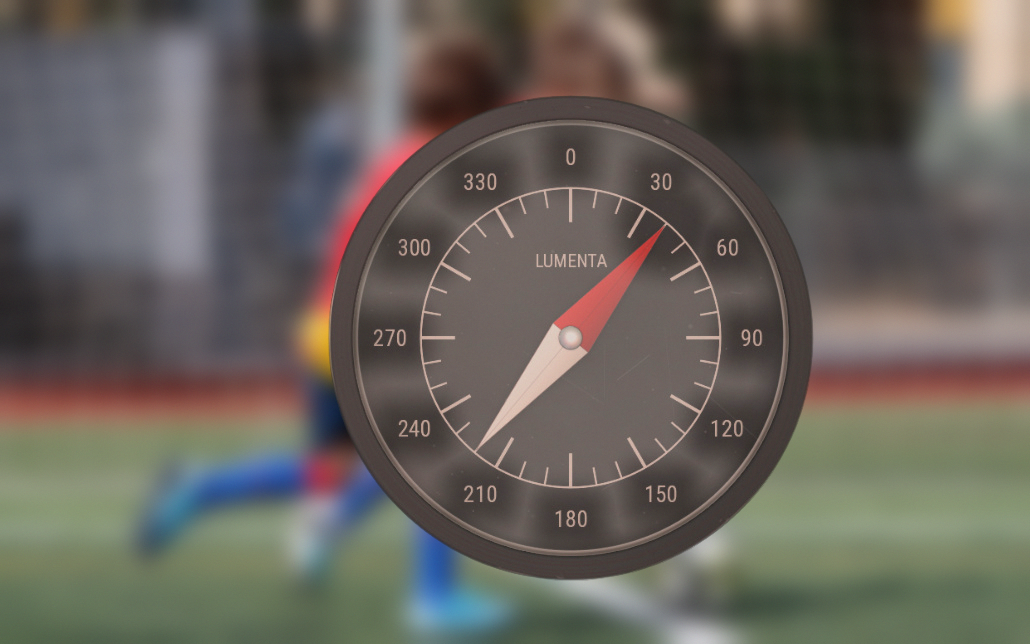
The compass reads 40 °
